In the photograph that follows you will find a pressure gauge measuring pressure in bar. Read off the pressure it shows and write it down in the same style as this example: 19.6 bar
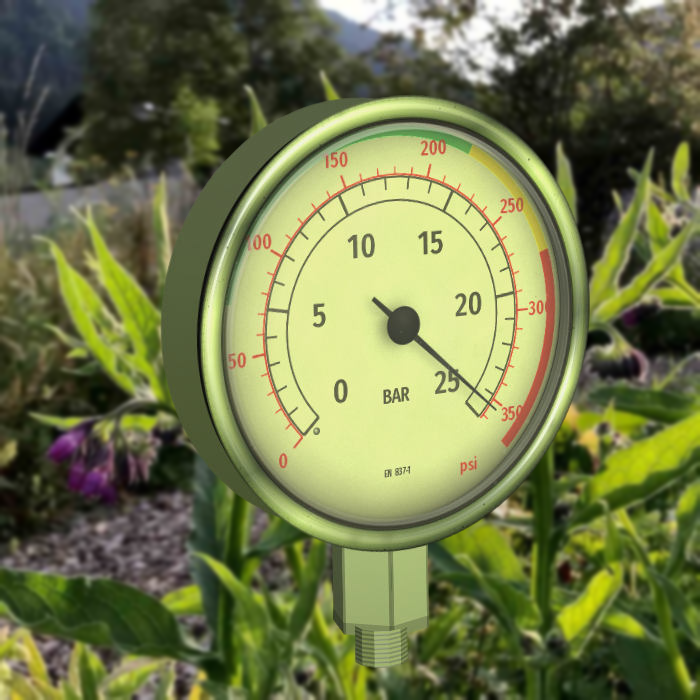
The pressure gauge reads 24.5 bar
